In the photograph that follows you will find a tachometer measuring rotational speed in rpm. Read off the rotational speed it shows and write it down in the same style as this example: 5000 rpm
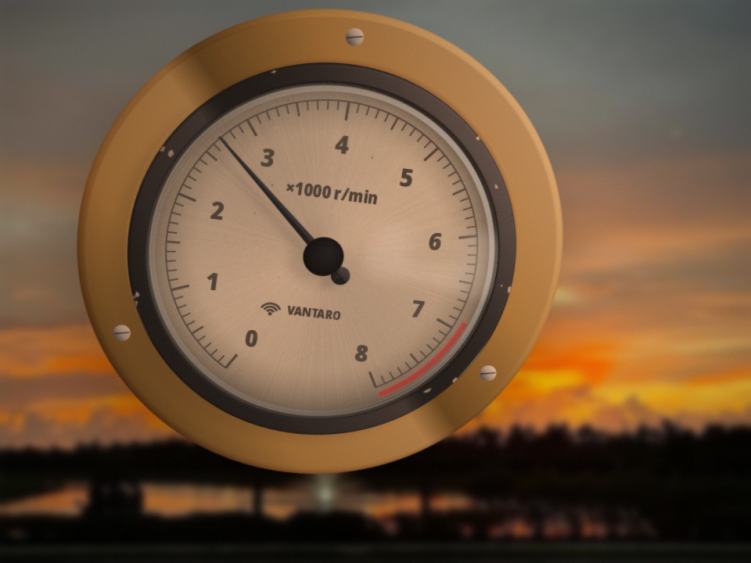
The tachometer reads 2700 rpm
